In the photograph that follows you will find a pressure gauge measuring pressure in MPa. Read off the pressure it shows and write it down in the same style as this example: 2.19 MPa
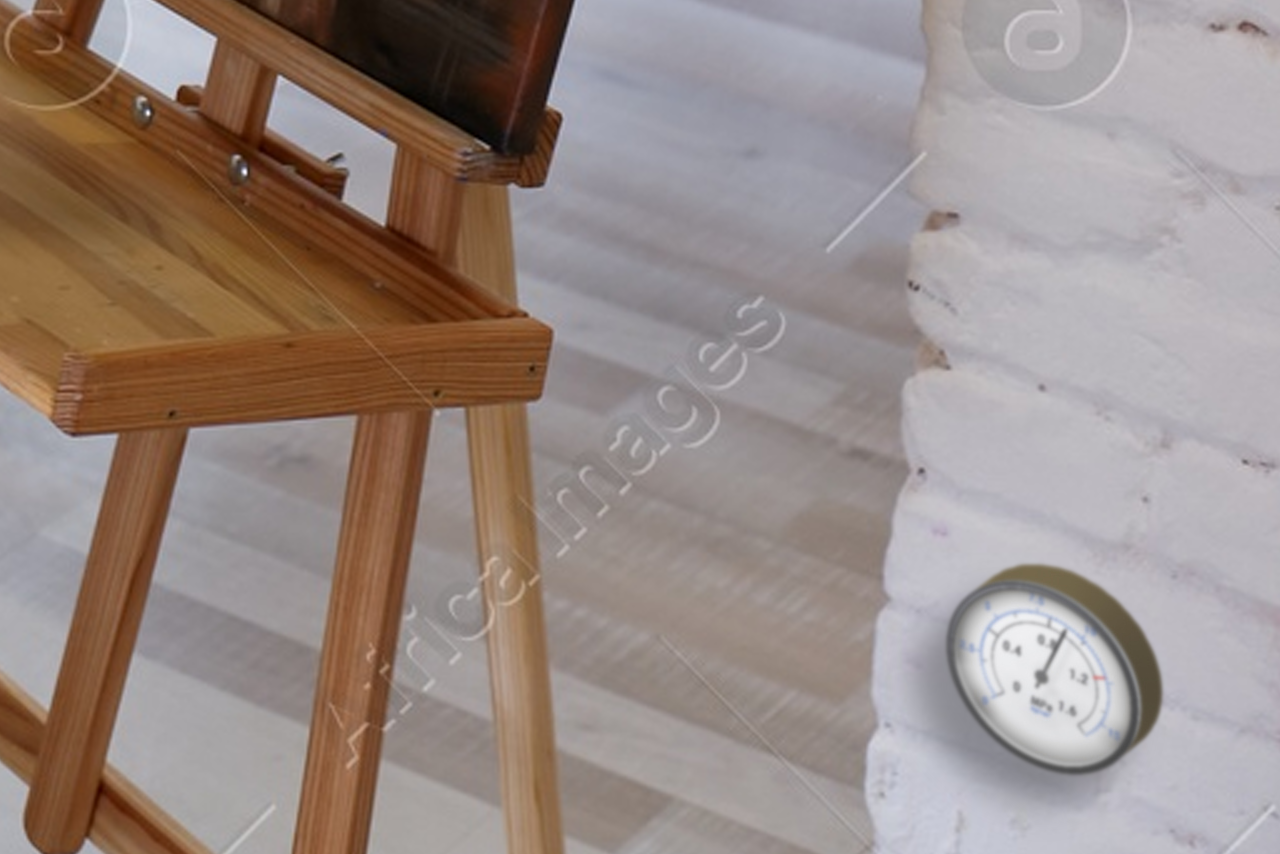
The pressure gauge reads 0.9 MPa
